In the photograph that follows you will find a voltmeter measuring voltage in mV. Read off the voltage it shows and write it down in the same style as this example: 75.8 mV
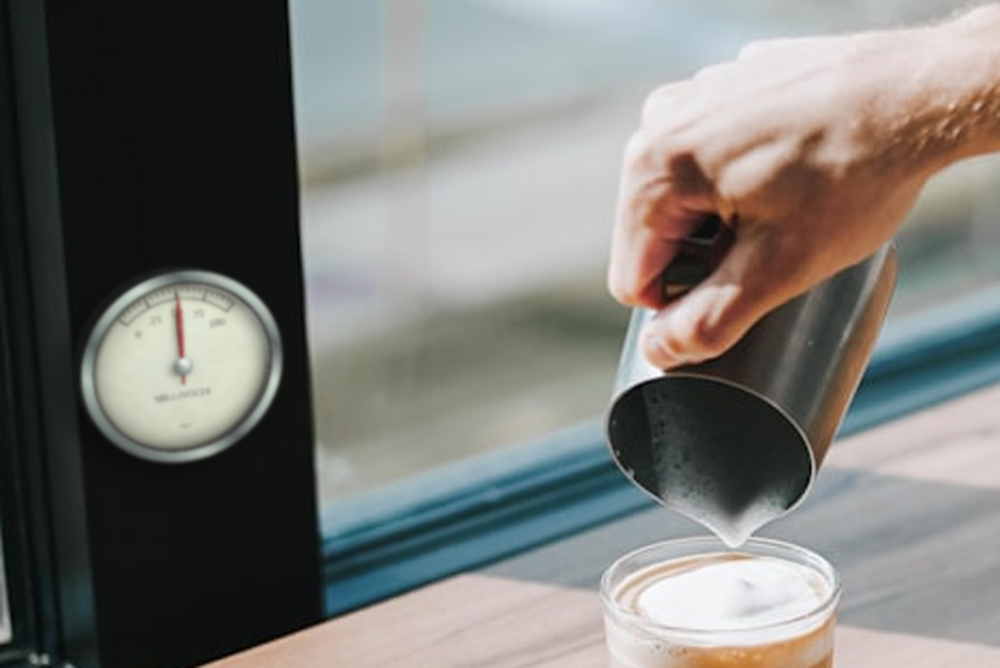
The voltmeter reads 50 mV
